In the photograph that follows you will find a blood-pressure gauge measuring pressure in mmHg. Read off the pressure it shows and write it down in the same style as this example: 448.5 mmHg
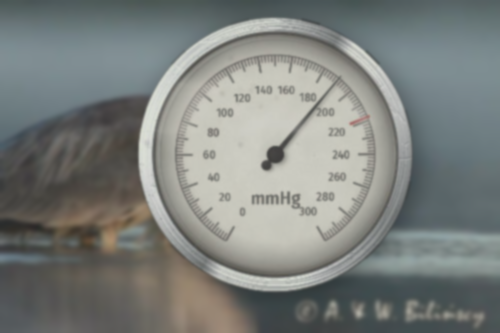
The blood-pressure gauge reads 190 mmHg
